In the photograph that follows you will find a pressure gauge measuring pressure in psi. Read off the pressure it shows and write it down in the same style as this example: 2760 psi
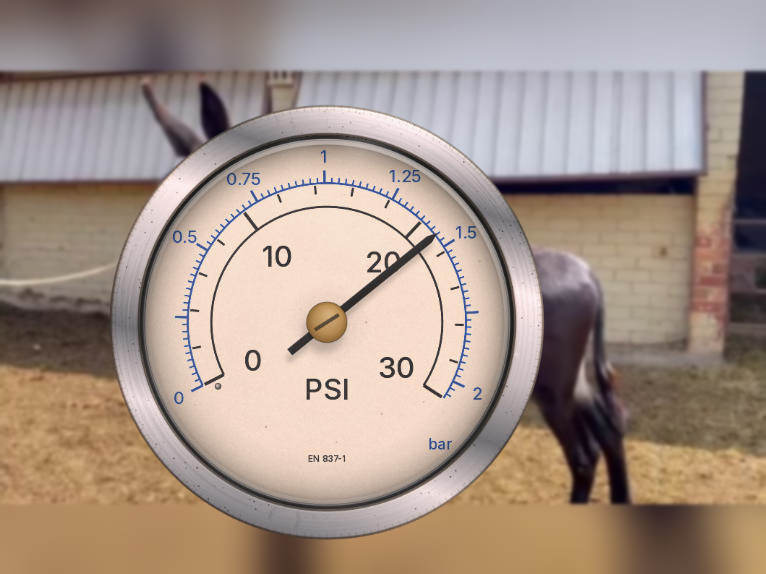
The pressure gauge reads 21 psi
